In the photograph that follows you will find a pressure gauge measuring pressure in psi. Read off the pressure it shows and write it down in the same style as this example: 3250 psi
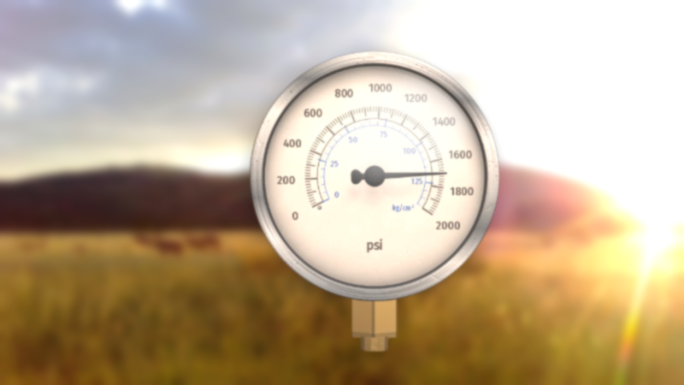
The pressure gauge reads 1700 psi
